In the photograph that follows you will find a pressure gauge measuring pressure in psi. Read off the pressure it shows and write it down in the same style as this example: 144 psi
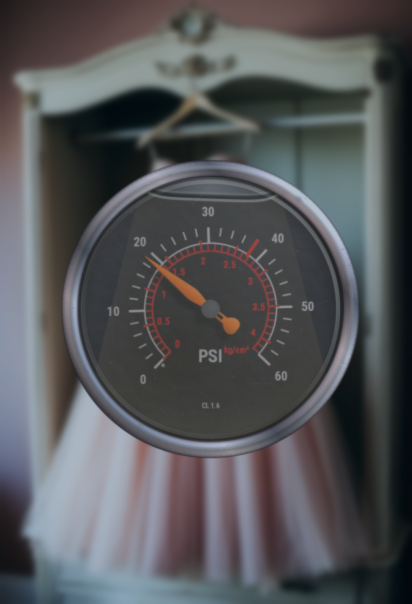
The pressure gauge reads 19 psi
